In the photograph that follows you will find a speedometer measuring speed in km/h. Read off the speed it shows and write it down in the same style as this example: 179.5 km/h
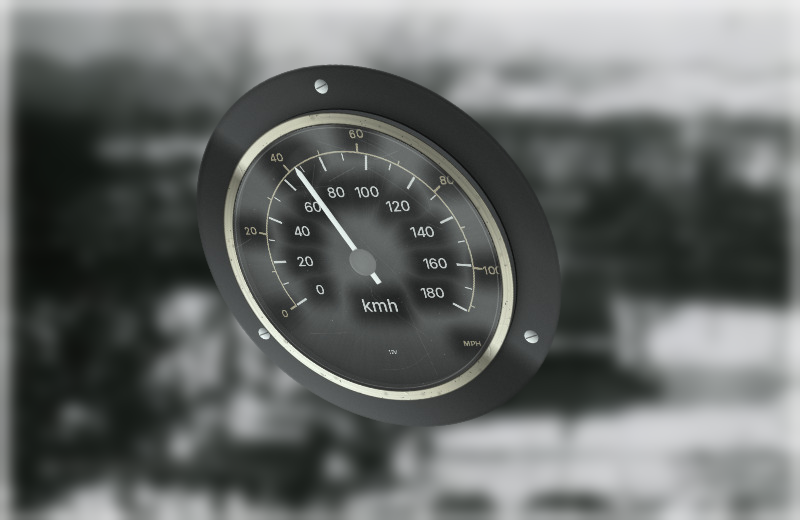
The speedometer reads 70 km/h
